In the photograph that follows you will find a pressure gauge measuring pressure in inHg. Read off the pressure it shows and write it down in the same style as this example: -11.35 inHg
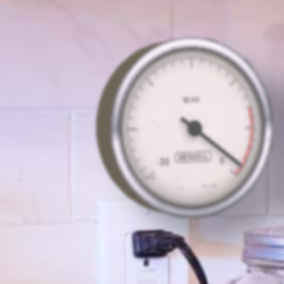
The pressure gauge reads -1 inHg
